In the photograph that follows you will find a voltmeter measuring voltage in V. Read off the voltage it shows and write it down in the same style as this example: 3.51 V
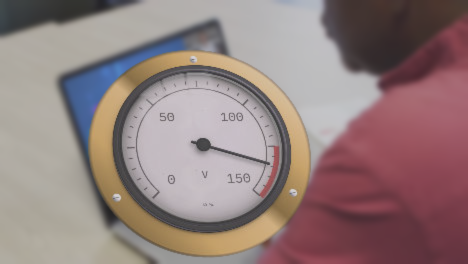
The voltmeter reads 135 V
